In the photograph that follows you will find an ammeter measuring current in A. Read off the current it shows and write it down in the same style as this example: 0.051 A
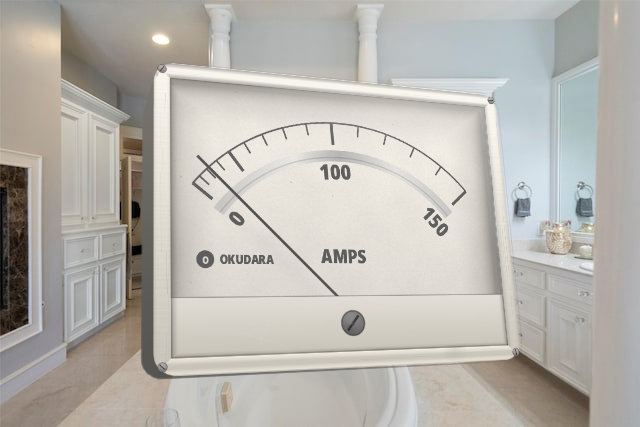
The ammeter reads 30 A
